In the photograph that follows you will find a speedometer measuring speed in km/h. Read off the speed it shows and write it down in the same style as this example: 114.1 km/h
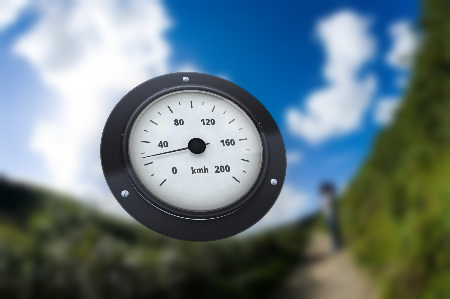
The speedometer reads 25 km/h
